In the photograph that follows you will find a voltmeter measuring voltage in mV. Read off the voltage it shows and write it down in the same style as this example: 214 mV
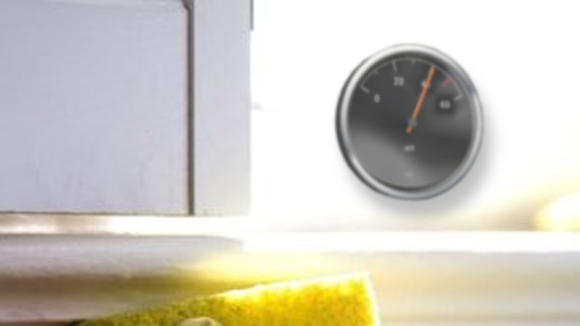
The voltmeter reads 40 mV
